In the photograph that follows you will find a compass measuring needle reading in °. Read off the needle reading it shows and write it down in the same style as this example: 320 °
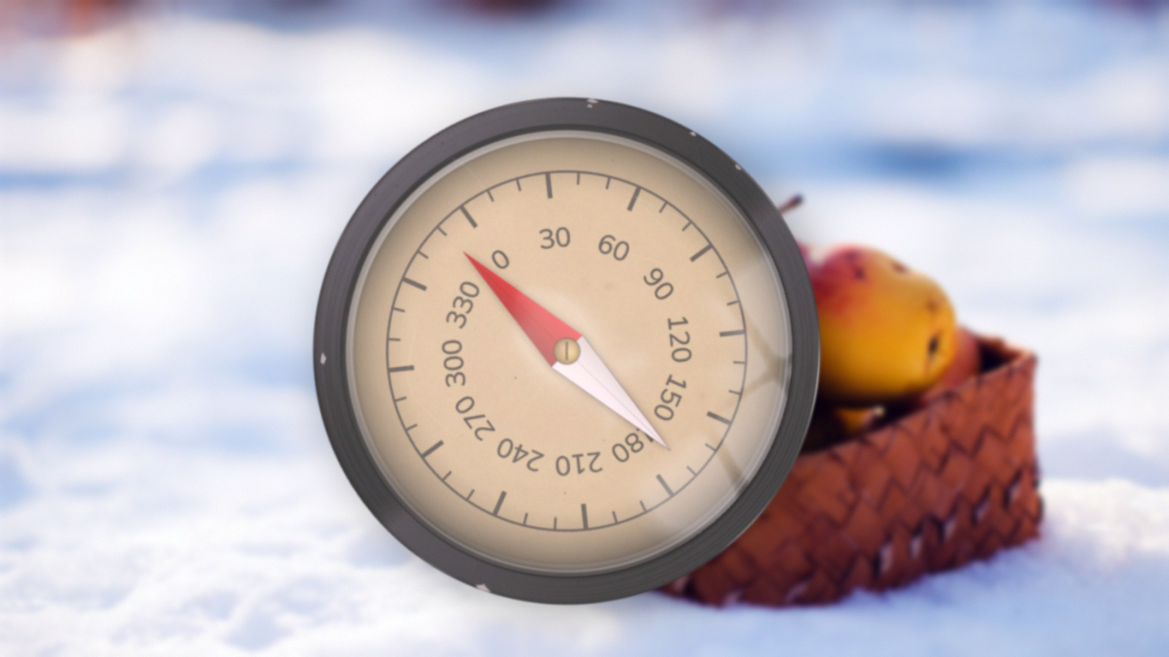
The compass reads 350 °
